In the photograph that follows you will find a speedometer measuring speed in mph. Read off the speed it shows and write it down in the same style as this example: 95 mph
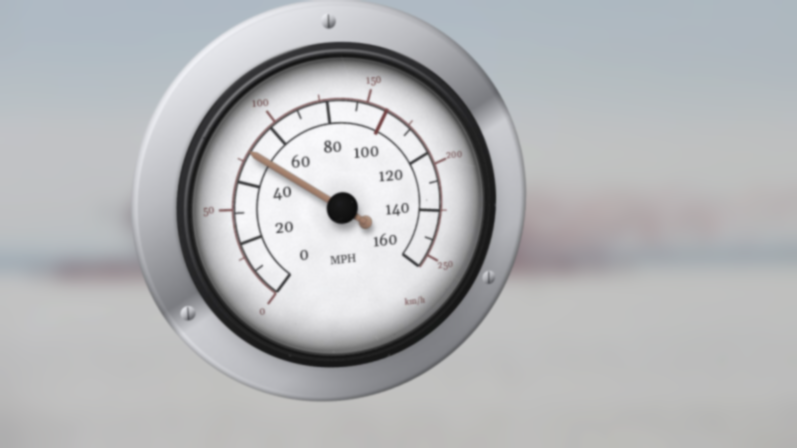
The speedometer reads 50 mph
